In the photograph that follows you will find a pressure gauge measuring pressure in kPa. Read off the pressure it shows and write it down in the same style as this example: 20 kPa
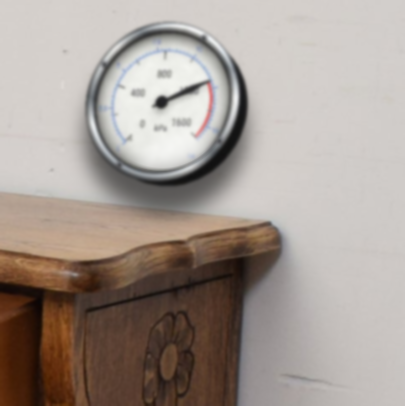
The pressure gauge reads 1200 kPa
